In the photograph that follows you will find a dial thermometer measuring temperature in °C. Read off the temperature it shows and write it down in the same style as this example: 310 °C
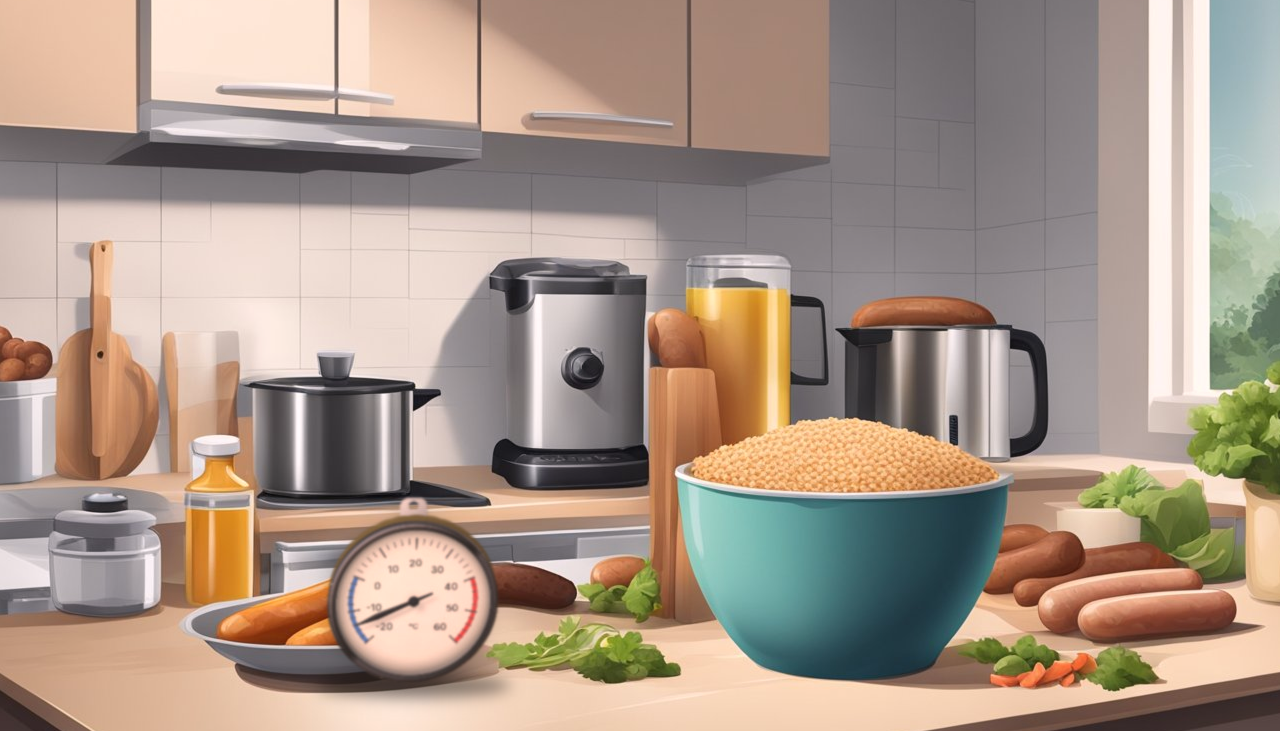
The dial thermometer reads -14 °C
